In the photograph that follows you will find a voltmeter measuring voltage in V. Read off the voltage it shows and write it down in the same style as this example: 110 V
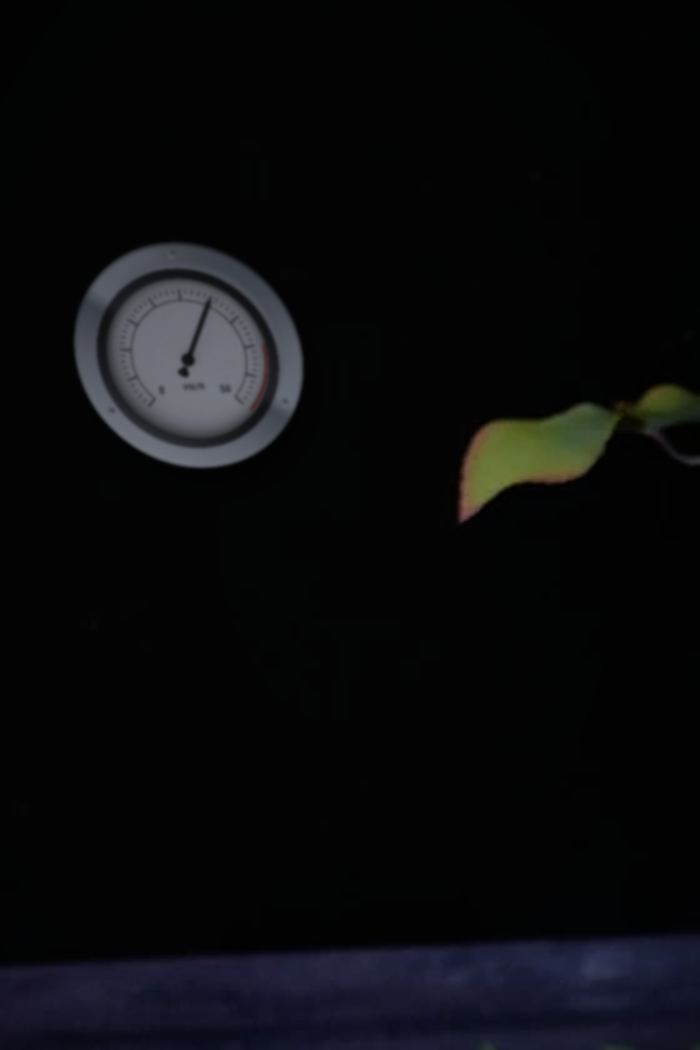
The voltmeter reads 30 V
